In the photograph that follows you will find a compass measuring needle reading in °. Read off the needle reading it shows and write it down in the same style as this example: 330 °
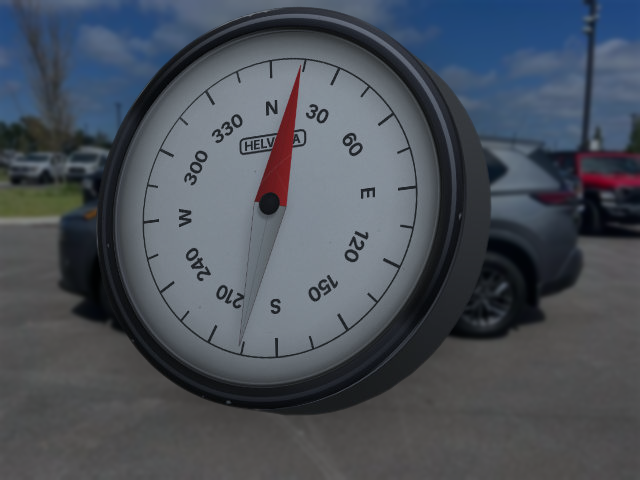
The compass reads 15 °
